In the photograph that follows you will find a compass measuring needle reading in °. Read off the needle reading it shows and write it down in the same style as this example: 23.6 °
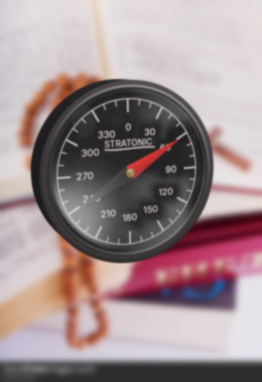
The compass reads 60 °
